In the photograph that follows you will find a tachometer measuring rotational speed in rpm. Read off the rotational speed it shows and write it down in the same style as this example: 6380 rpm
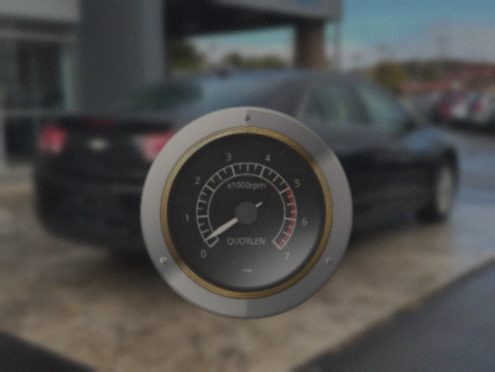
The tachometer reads 250 rpm
